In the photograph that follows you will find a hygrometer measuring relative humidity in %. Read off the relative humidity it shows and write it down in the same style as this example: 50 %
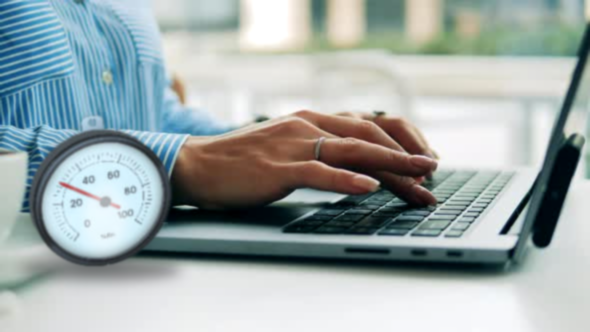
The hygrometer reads 30 %
